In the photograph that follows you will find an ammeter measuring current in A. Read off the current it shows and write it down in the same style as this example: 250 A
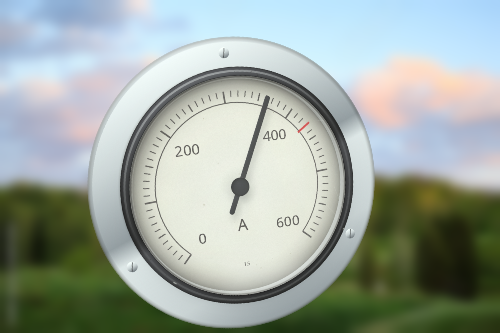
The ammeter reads 360 A
